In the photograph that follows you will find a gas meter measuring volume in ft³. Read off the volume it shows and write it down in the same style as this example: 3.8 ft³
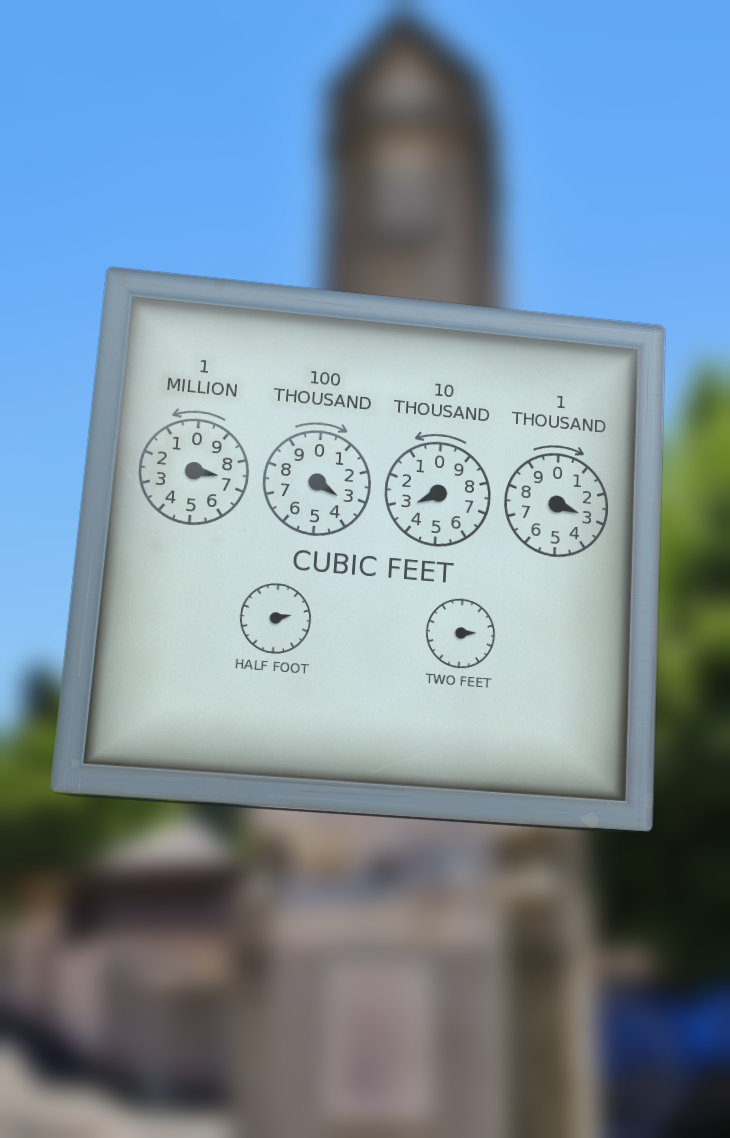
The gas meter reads 733300 ft³
